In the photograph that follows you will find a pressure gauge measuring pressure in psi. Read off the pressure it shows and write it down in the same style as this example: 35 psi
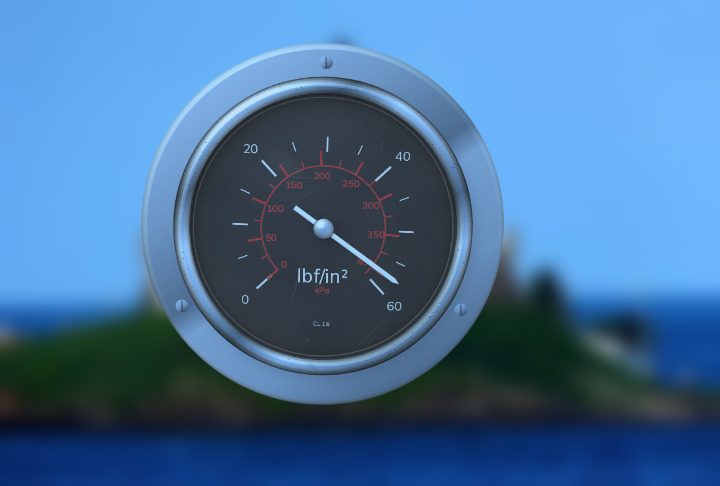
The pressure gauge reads 57.5 psi
